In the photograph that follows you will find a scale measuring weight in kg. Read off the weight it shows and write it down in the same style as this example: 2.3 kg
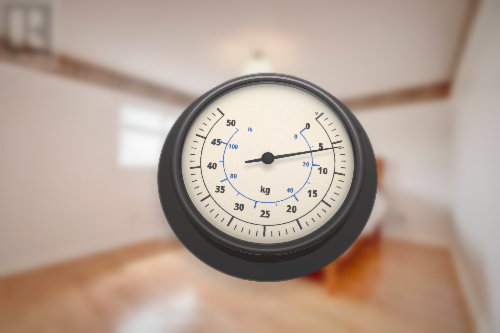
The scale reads 6 kg
